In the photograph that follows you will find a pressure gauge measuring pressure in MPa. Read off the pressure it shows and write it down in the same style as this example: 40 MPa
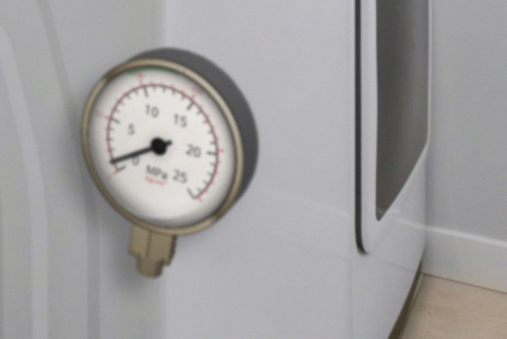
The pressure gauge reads 1 MPa
